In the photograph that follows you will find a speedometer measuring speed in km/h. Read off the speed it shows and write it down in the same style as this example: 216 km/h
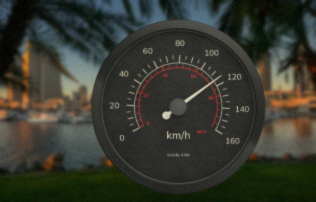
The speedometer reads 115 km/h
